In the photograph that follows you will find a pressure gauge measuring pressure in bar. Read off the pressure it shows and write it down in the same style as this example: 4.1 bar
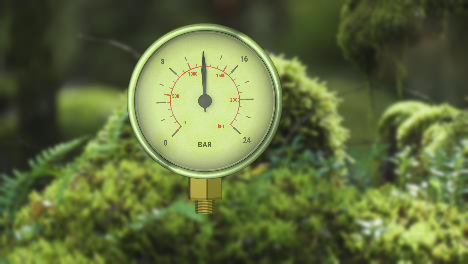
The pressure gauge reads 12 bar
